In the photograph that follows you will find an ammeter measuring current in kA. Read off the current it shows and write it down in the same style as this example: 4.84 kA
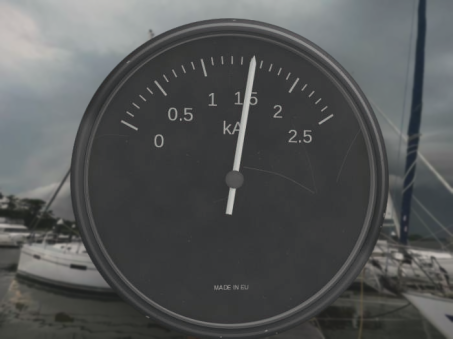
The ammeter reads 1.5 kA
